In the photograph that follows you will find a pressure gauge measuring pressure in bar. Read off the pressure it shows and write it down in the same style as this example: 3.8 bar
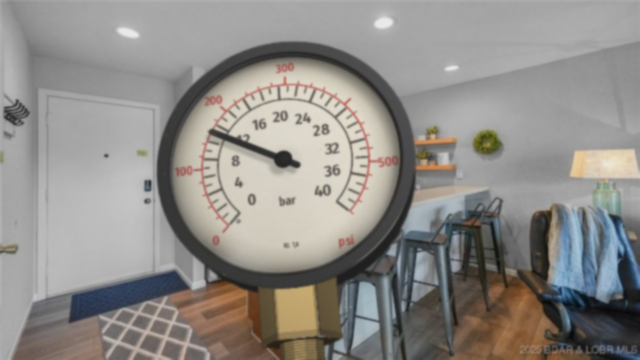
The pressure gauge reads 11 bar
